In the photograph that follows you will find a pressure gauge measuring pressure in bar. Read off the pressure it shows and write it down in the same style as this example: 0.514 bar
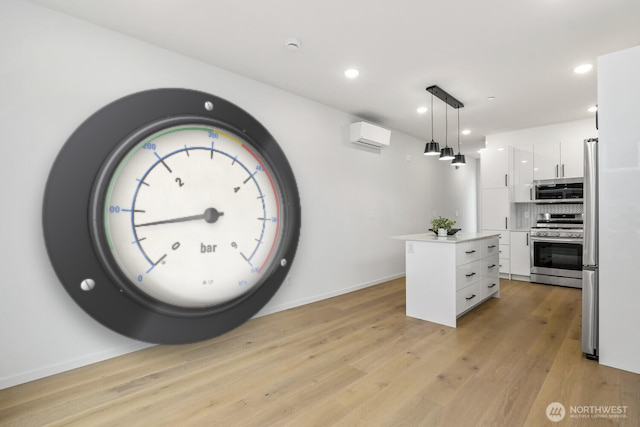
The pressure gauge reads 0.75 bar
